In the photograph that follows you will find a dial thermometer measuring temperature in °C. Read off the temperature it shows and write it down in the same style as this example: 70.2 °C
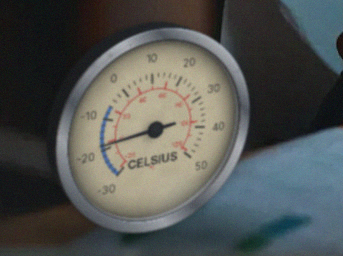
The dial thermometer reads -18 °C
